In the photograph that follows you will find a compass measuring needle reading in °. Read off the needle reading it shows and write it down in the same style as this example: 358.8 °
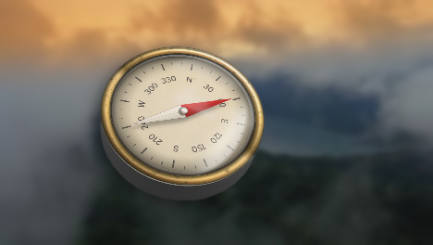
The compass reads 60 °
